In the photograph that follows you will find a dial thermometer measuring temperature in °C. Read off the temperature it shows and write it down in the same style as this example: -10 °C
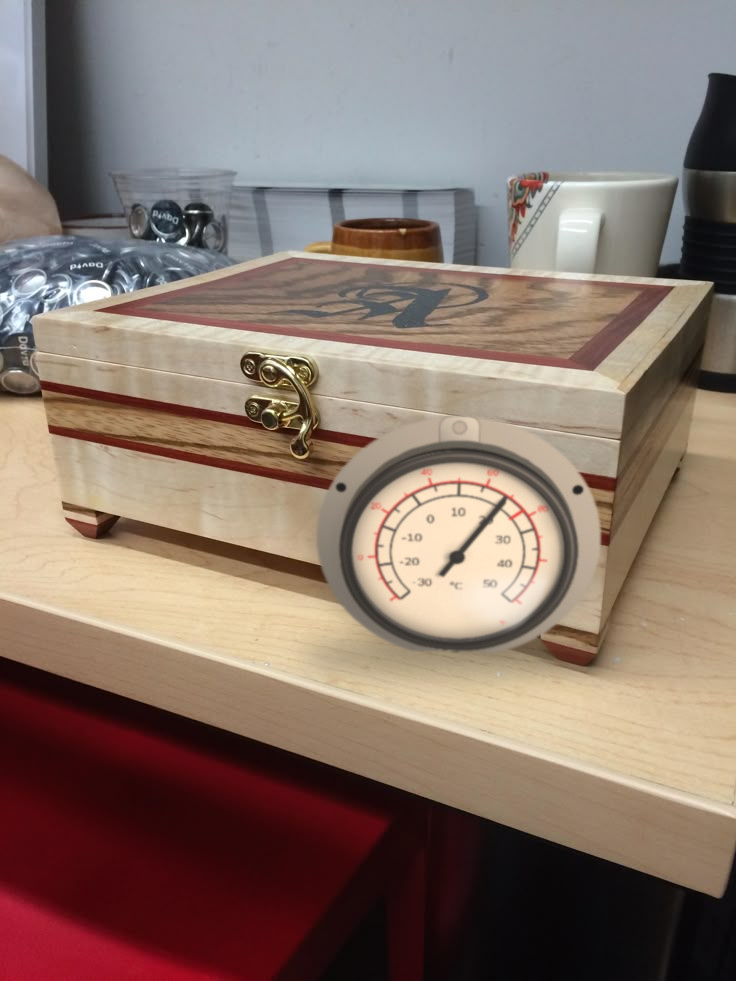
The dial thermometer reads 20 °C
